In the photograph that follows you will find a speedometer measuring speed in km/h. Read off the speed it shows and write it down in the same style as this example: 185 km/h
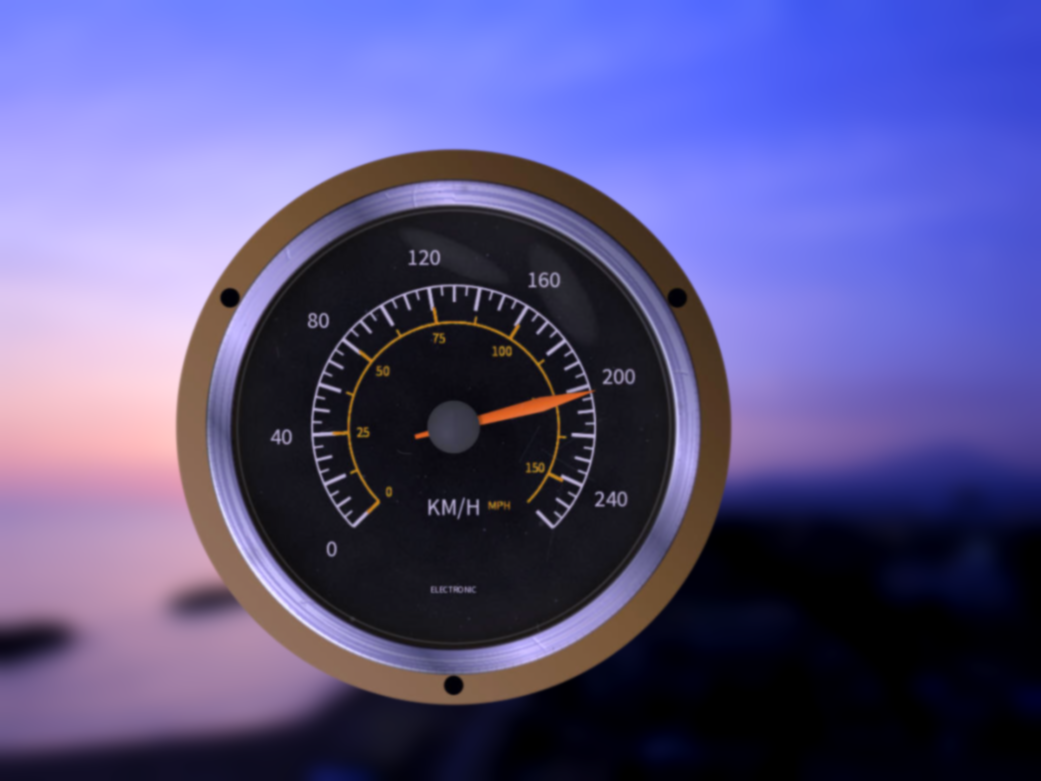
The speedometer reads 202.5 km/h
